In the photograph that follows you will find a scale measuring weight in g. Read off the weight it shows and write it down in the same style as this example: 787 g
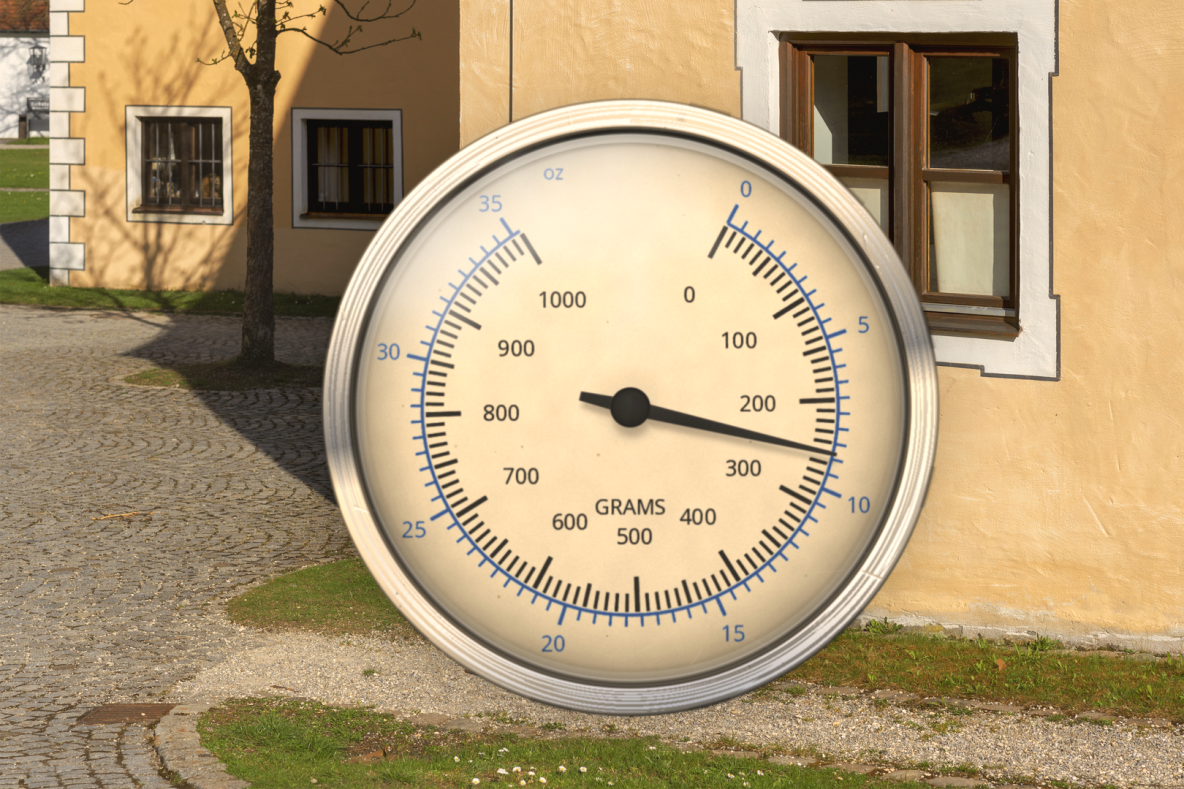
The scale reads 250 g
